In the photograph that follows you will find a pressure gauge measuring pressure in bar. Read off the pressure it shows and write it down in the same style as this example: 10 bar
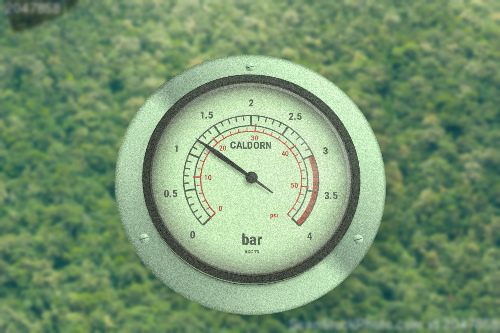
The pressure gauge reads 1.2 bar
